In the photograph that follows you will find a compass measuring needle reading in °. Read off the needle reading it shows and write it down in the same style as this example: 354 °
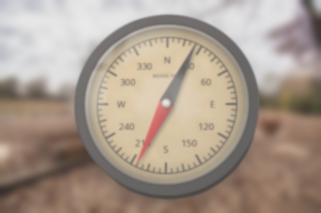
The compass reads 205 °
